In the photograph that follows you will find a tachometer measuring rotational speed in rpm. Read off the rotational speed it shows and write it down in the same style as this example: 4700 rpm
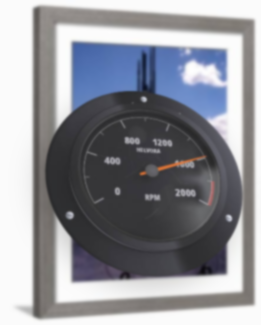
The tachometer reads 1600 rpm
